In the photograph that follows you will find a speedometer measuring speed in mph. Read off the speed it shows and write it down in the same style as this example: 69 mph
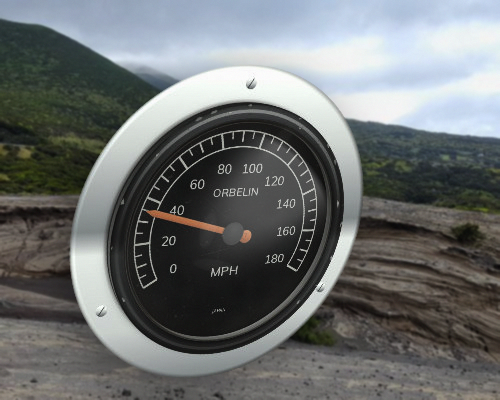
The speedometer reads 35 mph
